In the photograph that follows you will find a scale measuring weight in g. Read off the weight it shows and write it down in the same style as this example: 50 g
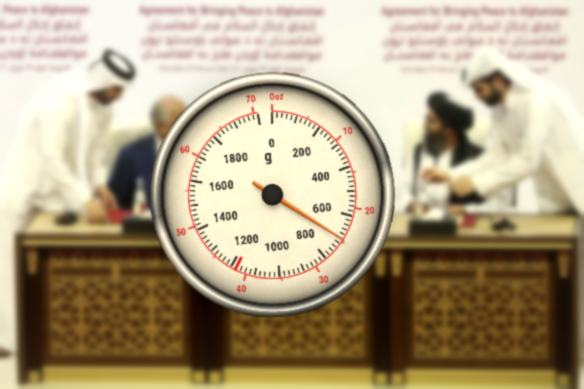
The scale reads 700 g
